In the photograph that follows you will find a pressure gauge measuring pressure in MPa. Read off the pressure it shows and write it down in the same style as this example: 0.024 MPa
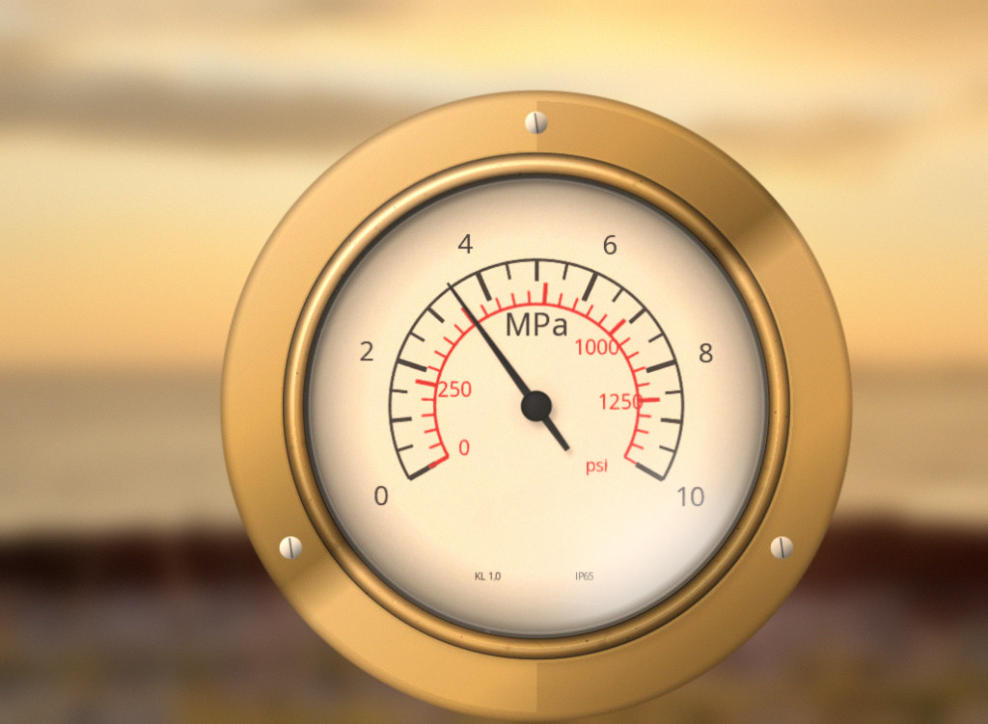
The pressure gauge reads 3.5 MPa
